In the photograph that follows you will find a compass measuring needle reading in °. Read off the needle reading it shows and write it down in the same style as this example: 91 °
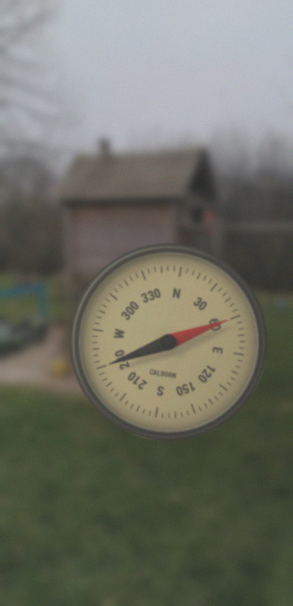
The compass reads 60 °
